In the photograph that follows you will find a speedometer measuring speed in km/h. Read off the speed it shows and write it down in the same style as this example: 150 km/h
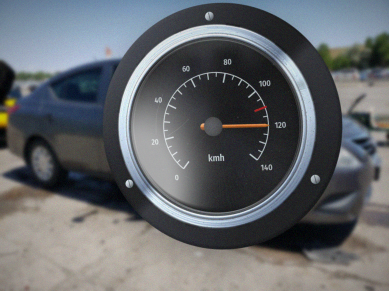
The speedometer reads 120 km/h
